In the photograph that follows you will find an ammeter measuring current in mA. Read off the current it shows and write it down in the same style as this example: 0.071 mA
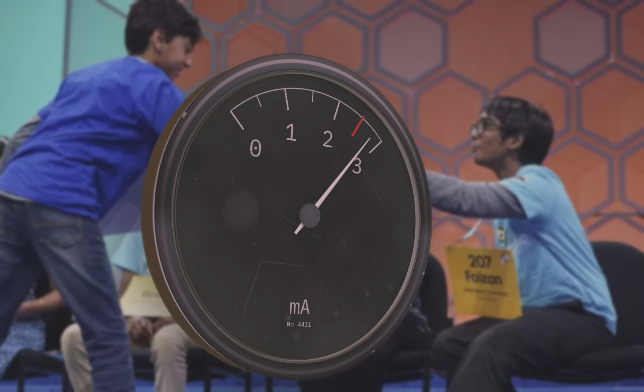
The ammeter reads 2.75 mA
